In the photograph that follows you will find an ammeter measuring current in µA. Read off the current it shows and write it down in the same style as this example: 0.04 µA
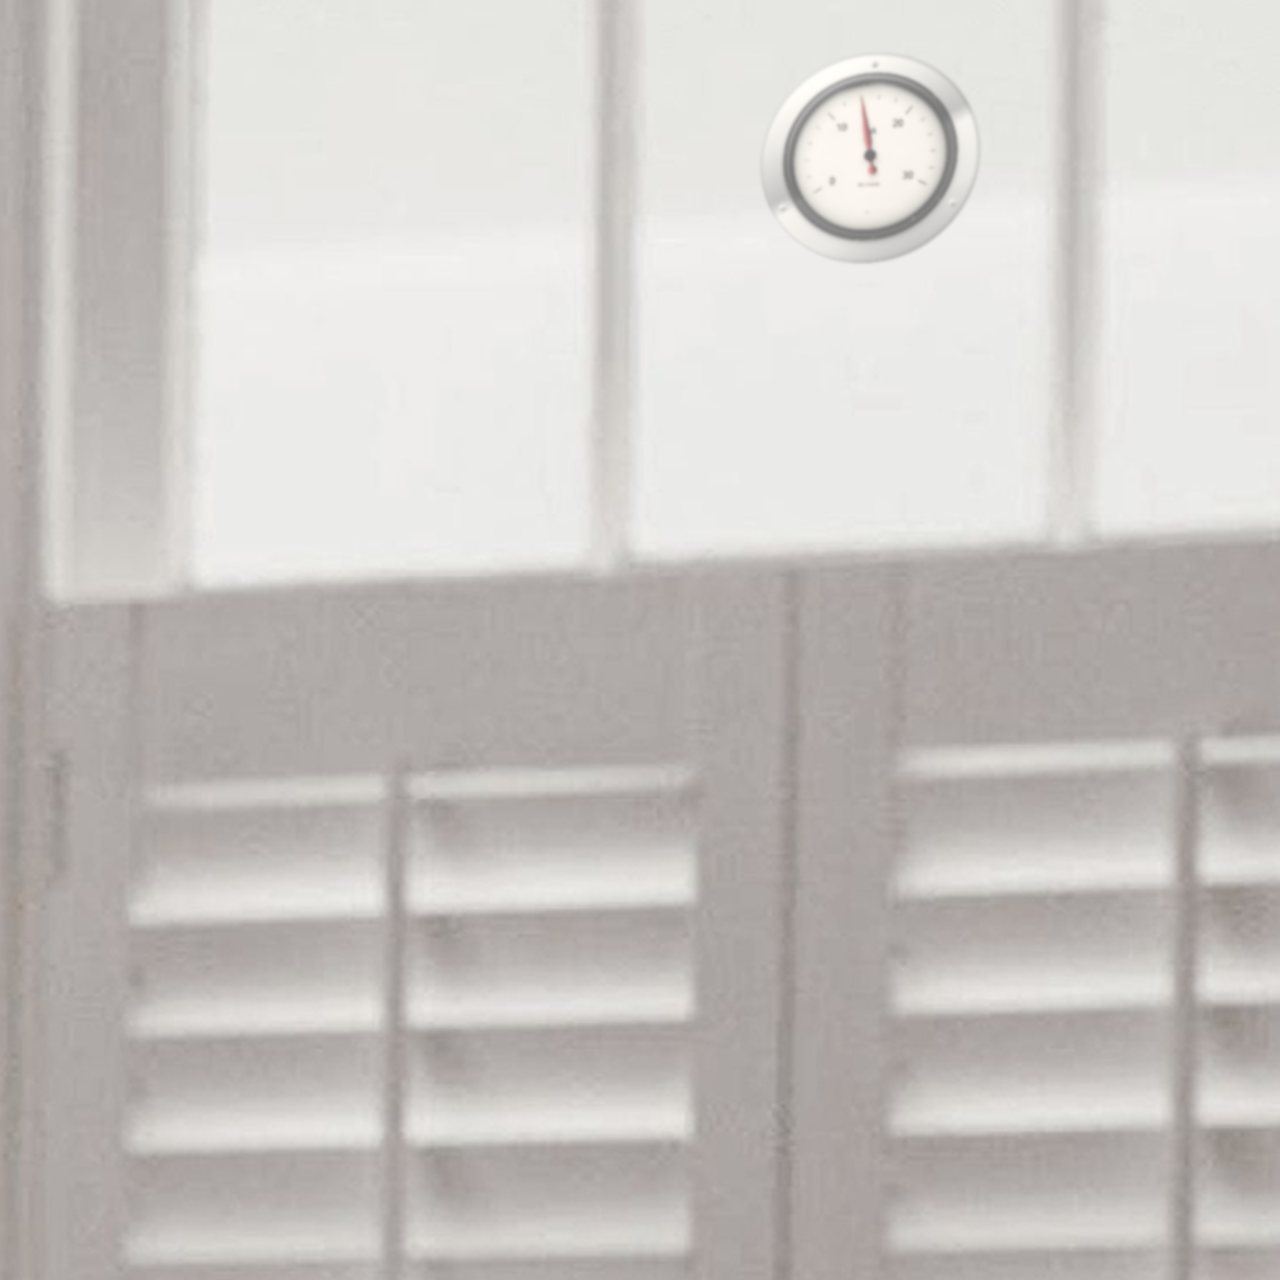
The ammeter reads 14 µA
